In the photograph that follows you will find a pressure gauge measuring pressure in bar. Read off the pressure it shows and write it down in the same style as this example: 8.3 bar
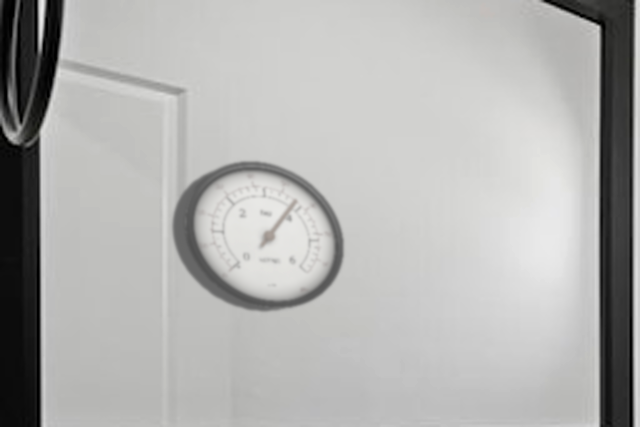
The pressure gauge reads 3.8 bar
